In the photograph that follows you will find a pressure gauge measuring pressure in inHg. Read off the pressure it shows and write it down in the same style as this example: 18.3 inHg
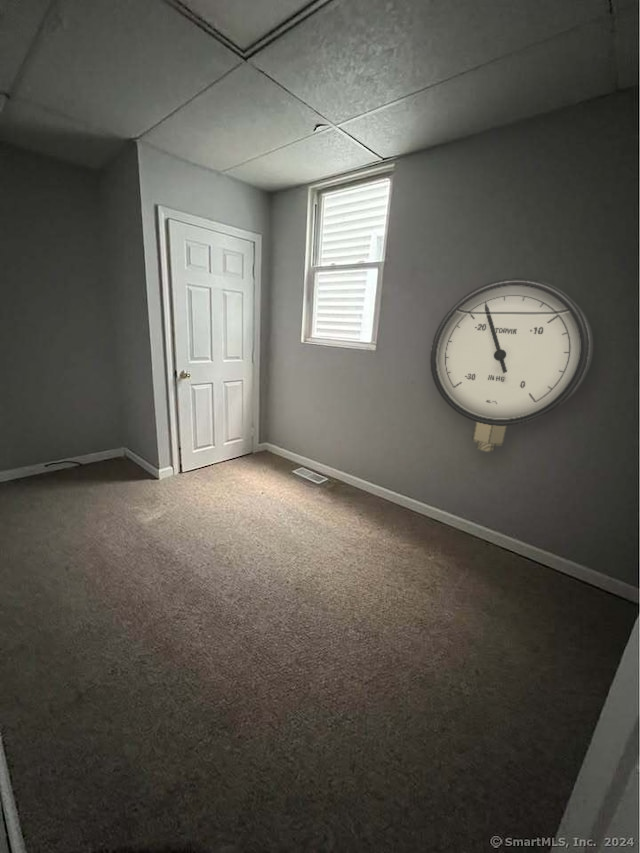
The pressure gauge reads -18 inHg
